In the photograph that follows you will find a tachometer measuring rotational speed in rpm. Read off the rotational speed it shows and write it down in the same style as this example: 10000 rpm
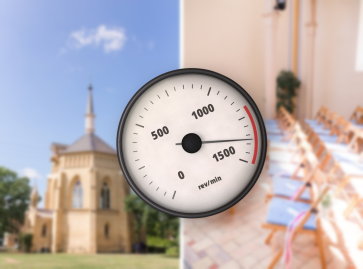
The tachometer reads 1375 rpm
